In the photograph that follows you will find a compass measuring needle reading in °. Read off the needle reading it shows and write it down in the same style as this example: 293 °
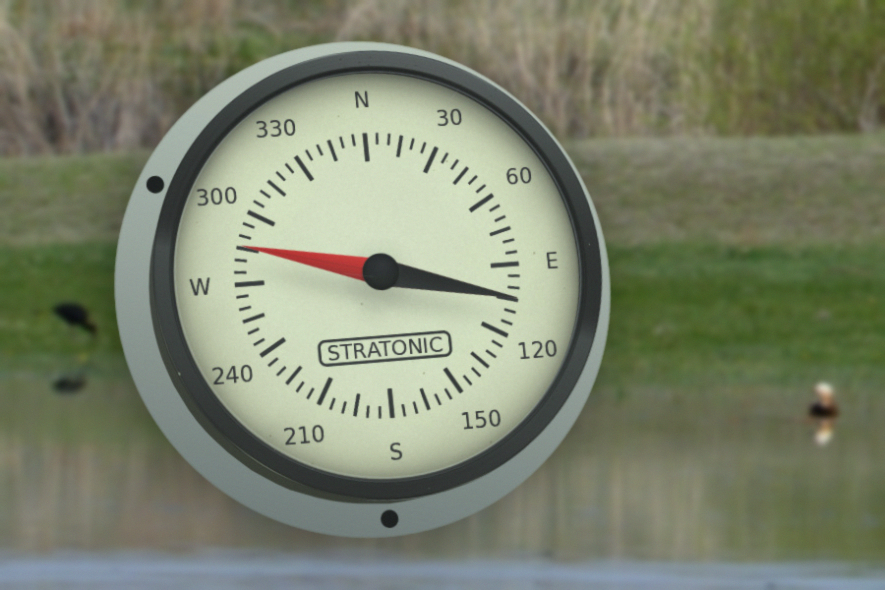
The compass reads 285 °
